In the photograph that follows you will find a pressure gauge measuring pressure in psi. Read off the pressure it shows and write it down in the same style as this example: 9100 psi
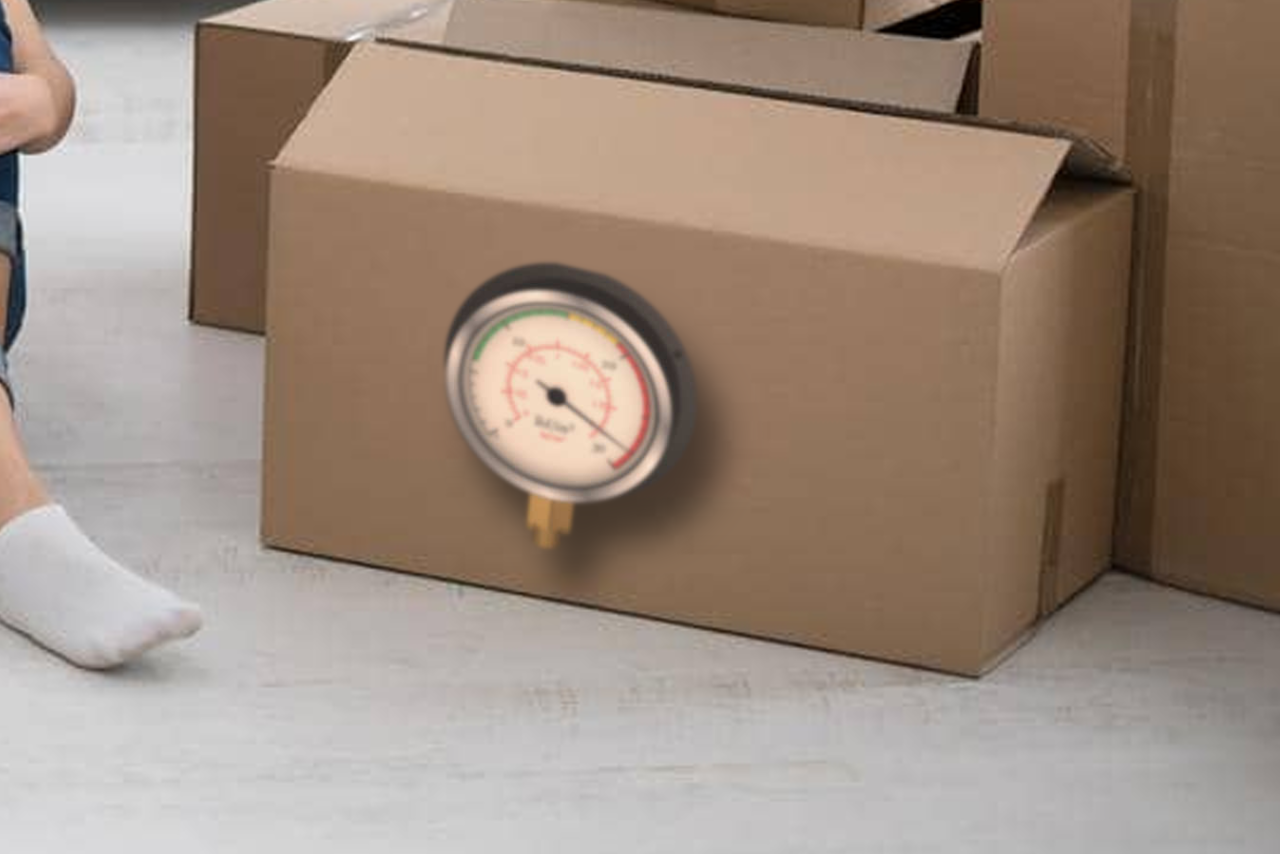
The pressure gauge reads 28 psi
